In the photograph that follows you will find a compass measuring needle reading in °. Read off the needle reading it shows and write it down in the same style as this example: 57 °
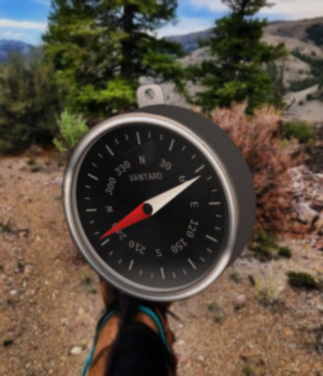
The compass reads 245 °
